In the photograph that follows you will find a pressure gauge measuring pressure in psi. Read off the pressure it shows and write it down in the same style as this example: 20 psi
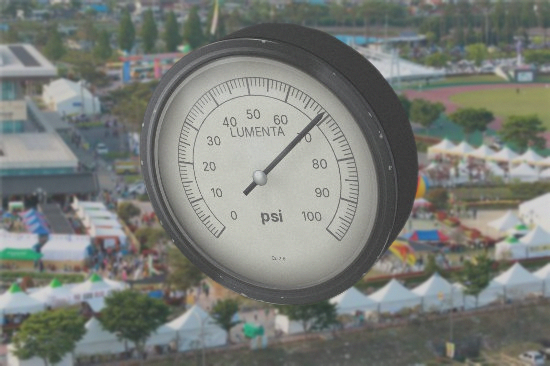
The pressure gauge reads 69 psi
